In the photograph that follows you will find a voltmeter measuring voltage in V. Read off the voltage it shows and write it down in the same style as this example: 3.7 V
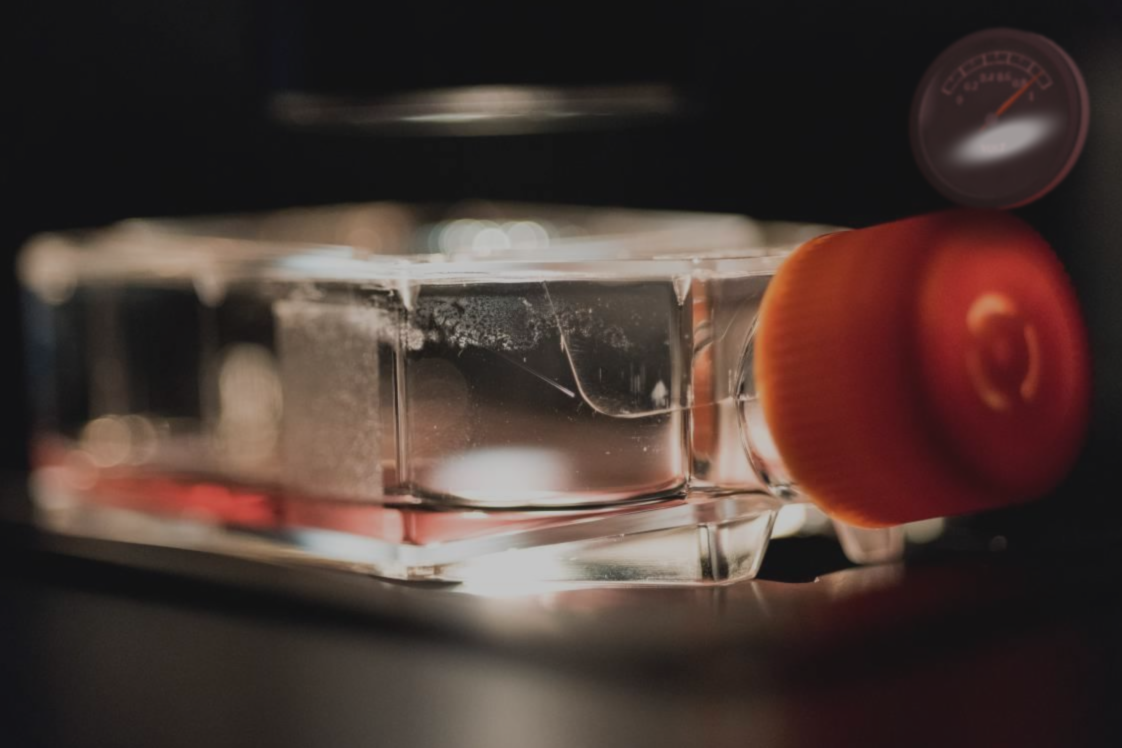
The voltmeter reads 0.9 V
